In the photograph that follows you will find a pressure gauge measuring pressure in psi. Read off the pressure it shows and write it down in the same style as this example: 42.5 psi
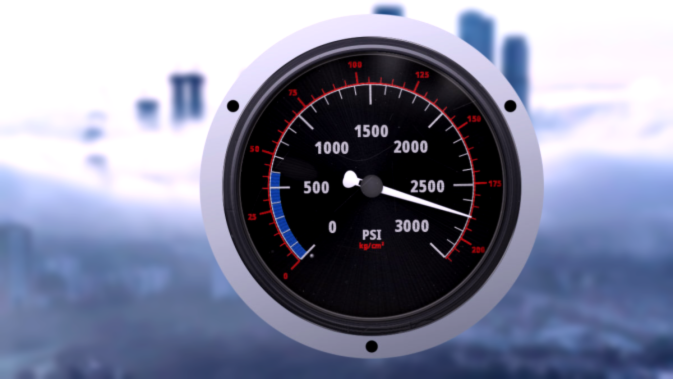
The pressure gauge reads 2700 psi
